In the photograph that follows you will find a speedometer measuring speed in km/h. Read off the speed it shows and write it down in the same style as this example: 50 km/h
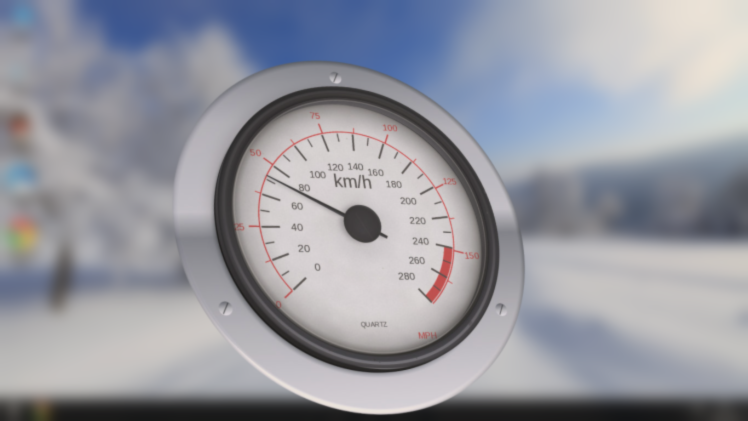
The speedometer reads 70 km/h
